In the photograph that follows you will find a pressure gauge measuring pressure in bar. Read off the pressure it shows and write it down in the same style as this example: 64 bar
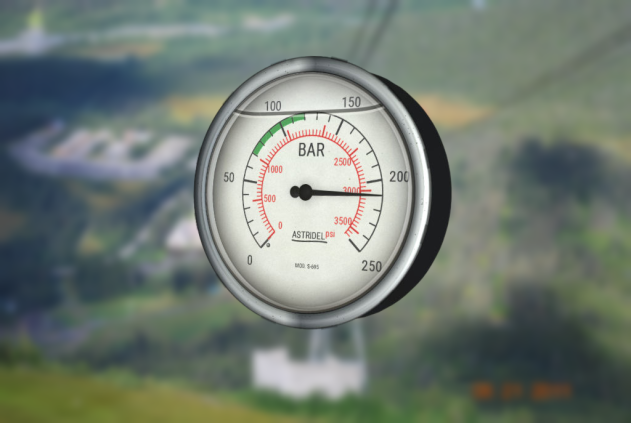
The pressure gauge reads 210 bar
